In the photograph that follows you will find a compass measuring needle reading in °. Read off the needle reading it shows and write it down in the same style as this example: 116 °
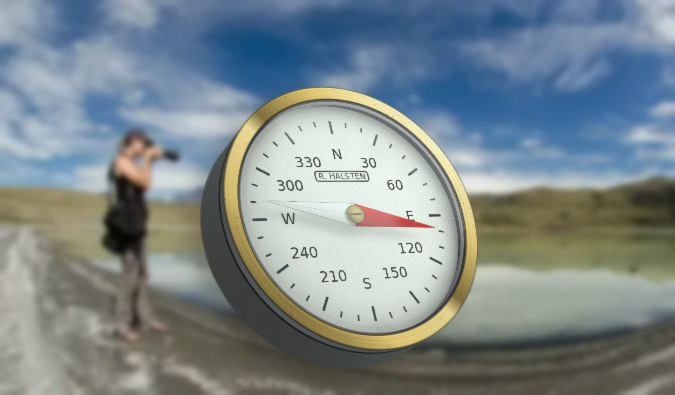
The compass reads 100 °
